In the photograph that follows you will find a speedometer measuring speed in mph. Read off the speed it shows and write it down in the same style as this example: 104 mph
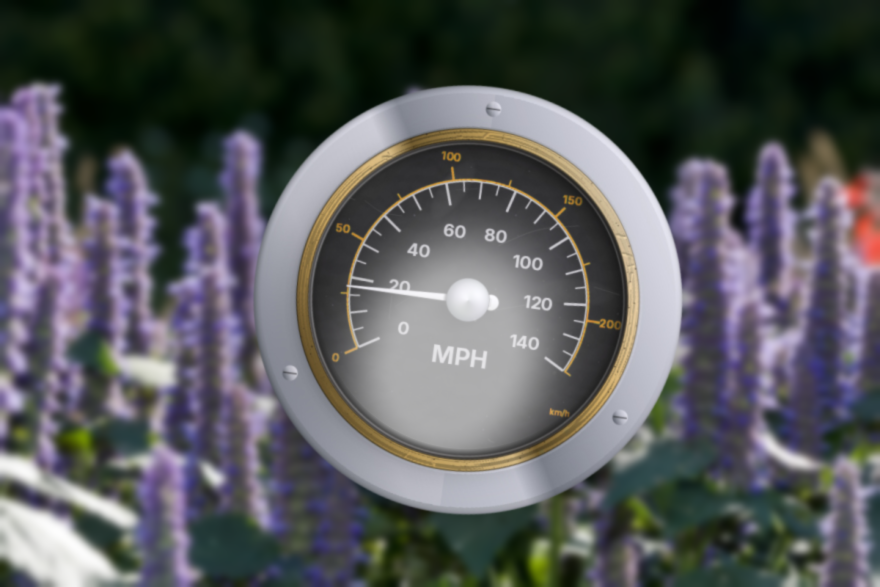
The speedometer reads 17.5 mph
